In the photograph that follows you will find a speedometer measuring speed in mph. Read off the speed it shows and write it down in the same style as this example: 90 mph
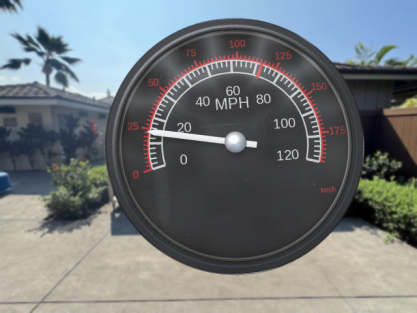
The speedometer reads 14 mph
